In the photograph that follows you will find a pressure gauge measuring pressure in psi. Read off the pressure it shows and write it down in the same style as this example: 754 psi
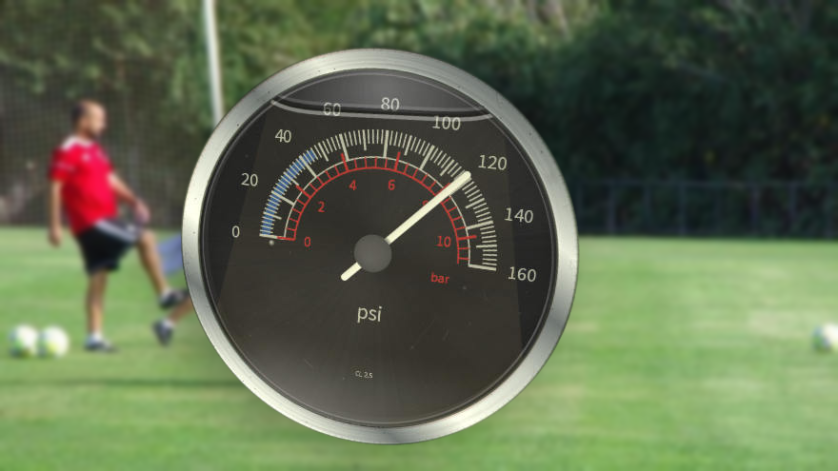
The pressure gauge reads 118 psi
